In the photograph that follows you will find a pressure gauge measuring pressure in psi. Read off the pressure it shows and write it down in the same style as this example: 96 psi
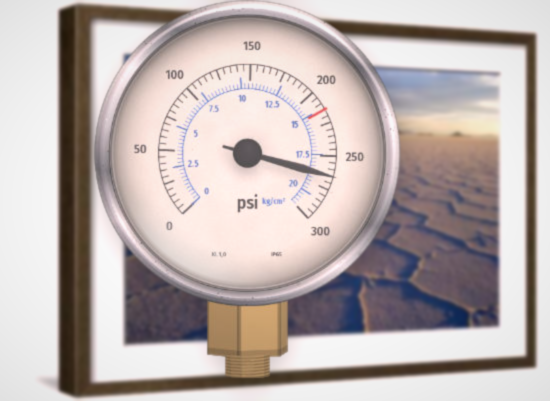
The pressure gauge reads 265 psi
